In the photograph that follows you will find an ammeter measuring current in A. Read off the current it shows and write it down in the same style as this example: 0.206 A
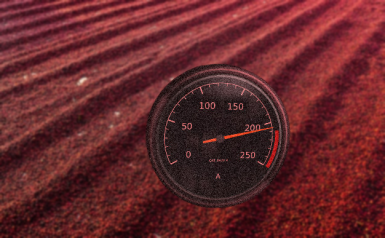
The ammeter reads 205 A
